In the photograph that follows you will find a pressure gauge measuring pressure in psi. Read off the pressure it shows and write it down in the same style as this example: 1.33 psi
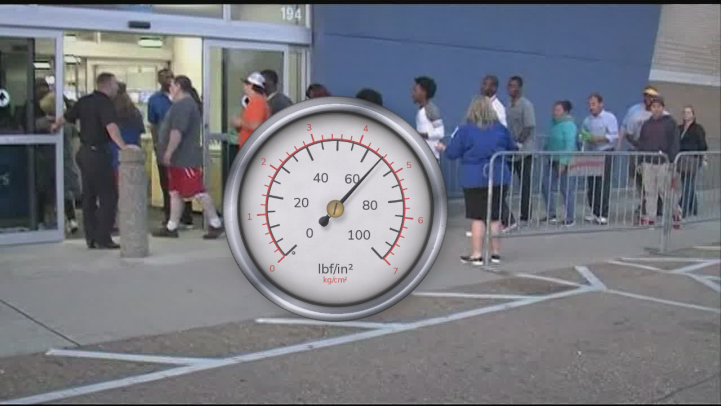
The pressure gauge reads 65 psi
